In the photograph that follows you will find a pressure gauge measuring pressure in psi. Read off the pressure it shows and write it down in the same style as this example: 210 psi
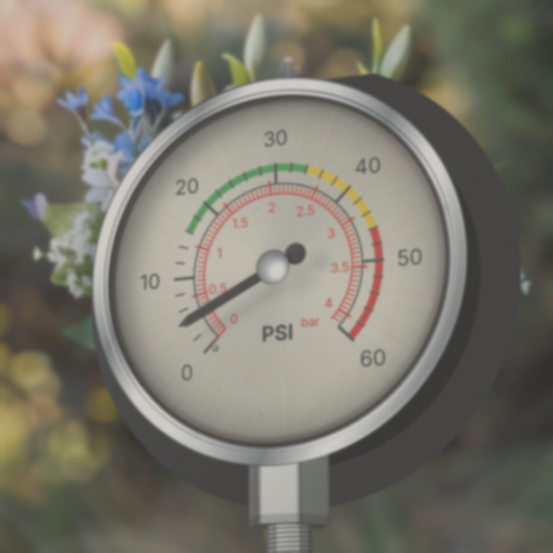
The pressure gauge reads 4 psi
